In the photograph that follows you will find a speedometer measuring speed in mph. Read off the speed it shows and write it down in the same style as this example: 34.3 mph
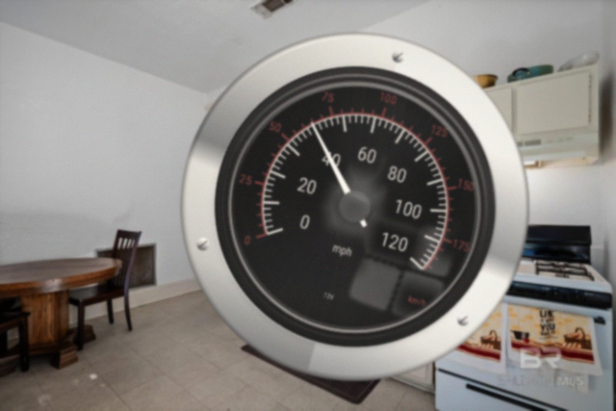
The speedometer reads 40 mph
